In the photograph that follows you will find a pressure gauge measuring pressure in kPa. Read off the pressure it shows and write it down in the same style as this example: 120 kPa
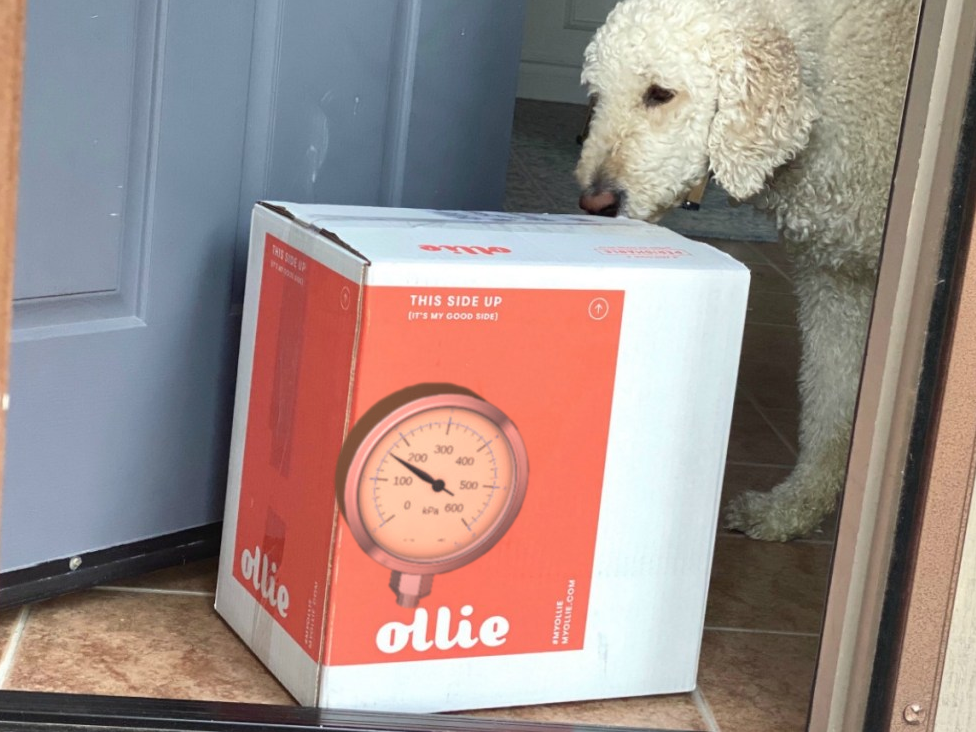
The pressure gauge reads 160 kPa
